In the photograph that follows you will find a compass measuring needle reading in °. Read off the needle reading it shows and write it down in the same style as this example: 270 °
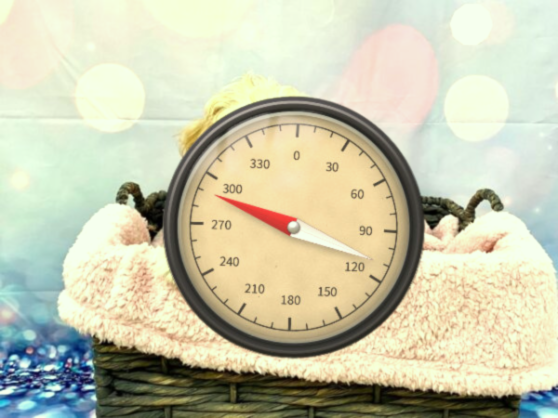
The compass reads 290 °
